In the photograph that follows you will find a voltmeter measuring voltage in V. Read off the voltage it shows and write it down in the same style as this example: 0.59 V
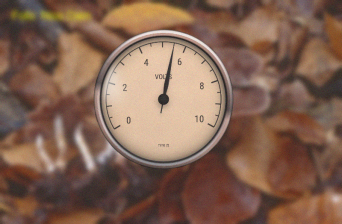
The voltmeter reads 5.5 V
